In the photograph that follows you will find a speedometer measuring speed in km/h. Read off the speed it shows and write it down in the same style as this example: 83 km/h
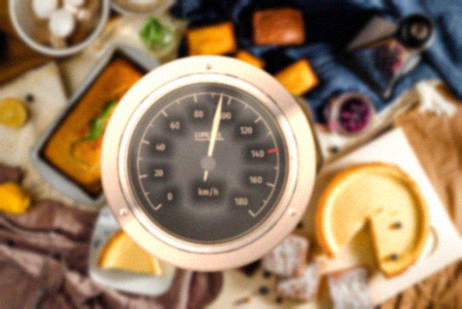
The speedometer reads 95 km/h
